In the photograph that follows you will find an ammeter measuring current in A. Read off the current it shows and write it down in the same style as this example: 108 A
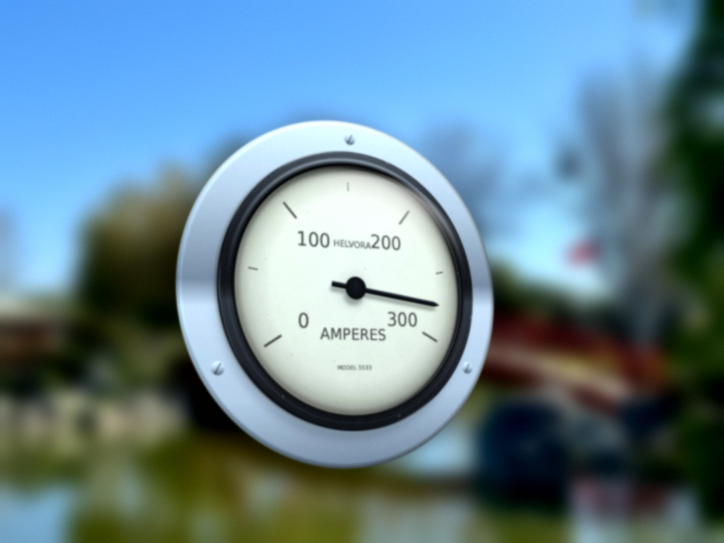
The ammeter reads 275 A
